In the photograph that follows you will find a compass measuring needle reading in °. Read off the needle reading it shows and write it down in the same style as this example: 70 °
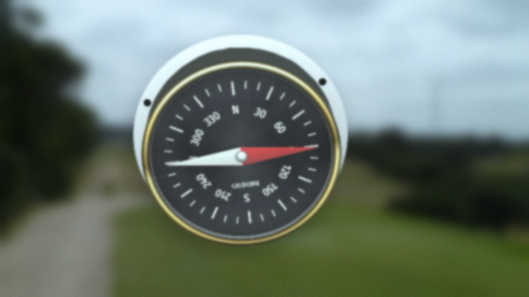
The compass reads 90 °
